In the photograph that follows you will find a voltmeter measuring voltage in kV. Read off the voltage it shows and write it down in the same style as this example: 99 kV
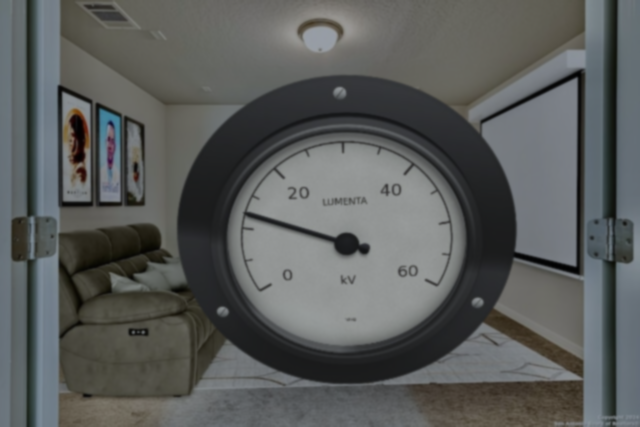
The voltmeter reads 12.5 kV
